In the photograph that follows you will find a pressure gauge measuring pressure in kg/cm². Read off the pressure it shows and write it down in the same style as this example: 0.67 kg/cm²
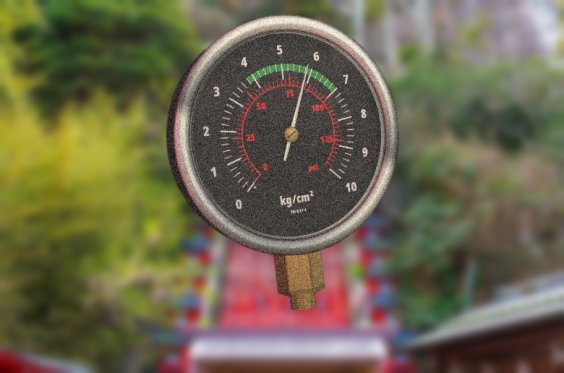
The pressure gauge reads 5.8 kg/cm²
